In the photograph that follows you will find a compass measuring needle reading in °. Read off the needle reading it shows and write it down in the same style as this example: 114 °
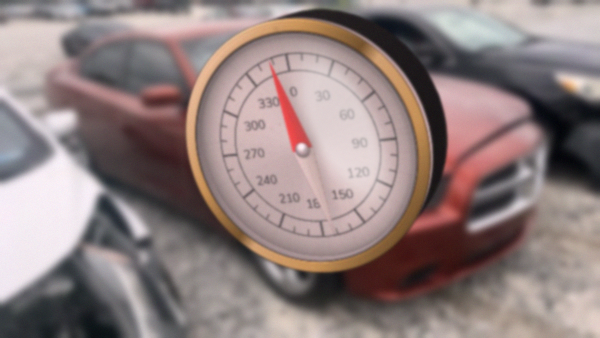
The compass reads 350 °
